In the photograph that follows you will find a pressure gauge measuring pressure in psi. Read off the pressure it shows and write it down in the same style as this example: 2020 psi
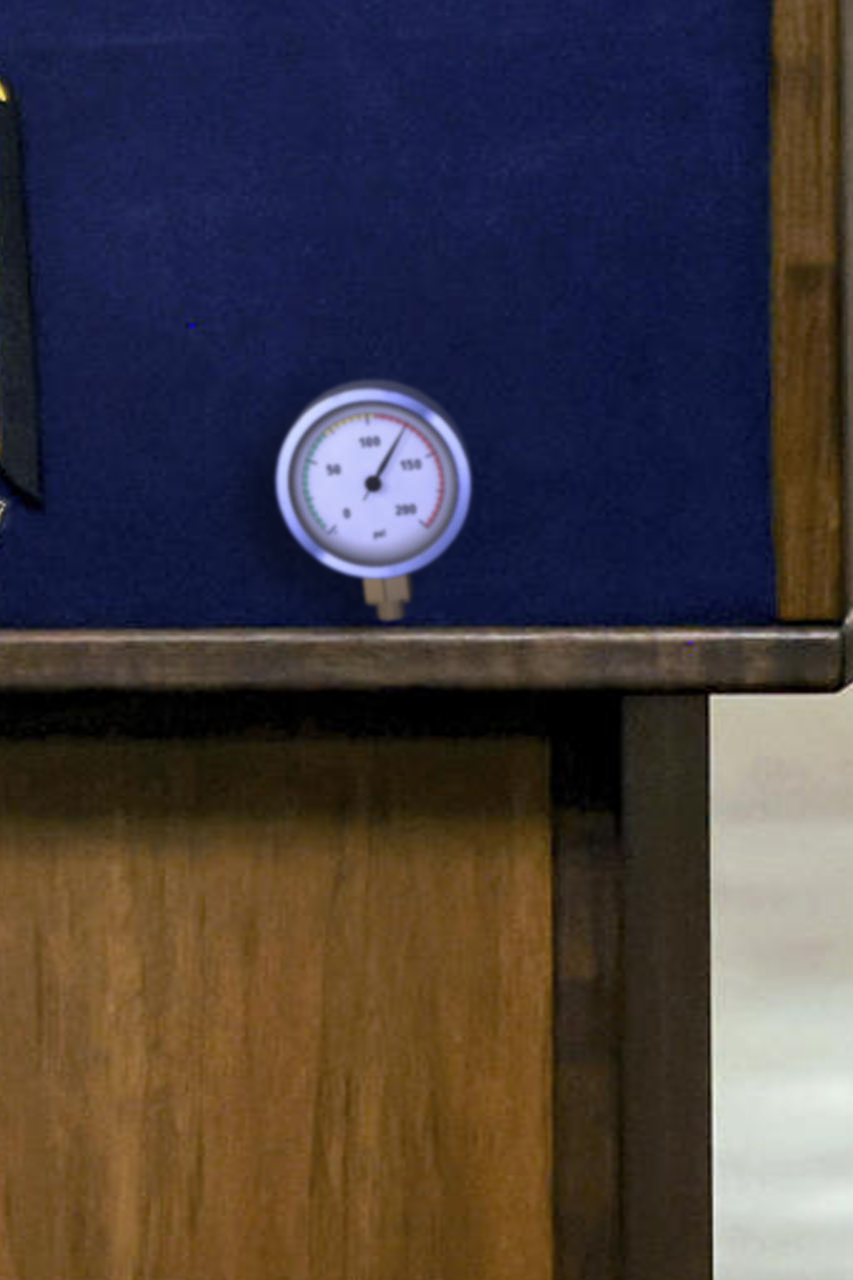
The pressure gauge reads 125 psi
